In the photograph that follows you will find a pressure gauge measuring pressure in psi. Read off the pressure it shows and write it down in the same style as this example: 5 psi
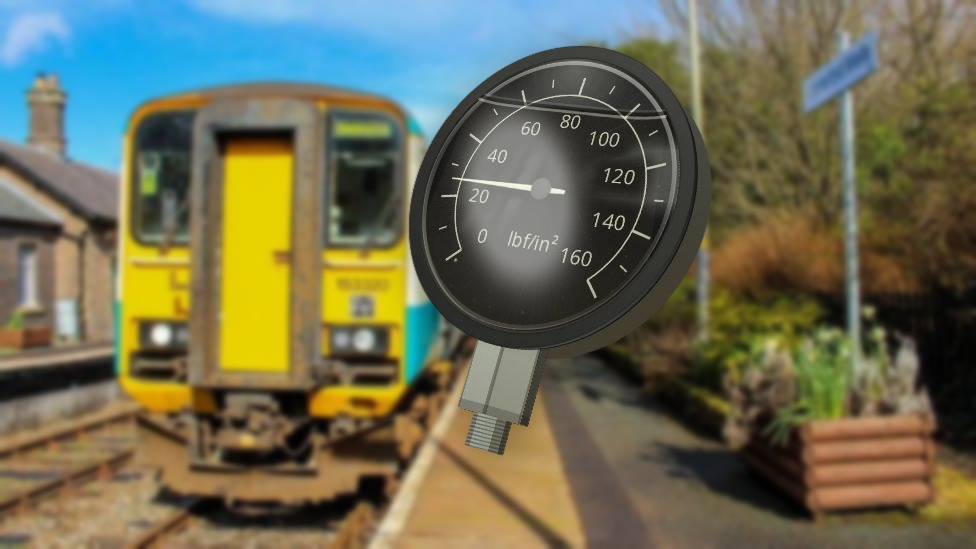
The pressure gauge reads 25 psi
